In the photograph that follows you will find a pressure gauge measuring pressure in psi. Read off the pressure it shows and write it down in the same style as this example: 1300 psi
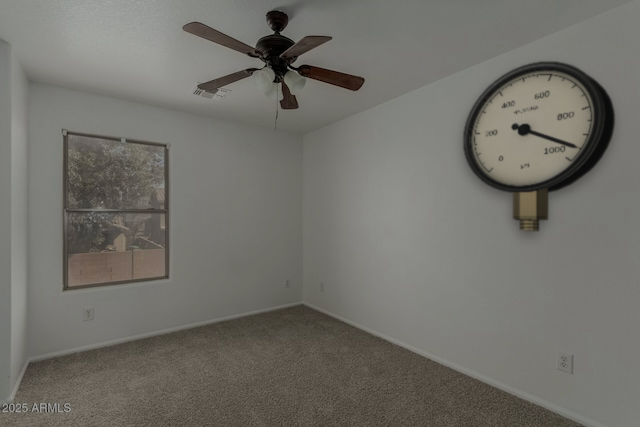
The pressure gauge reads 950 psi
